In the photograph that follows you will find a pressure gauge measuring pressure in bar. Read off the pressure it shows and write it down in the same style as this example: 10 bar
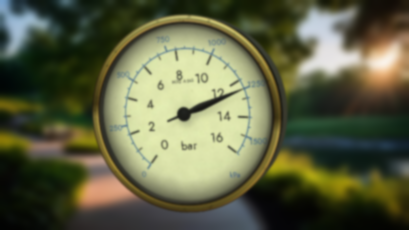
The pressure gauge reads 12.5 bar
